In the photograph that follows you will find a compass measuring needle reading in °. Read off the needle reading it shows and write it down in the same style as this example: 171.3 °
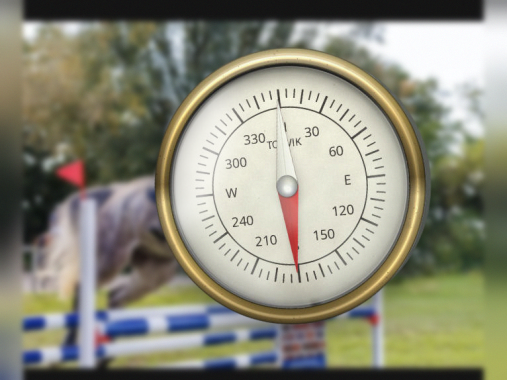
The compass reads 180 °
